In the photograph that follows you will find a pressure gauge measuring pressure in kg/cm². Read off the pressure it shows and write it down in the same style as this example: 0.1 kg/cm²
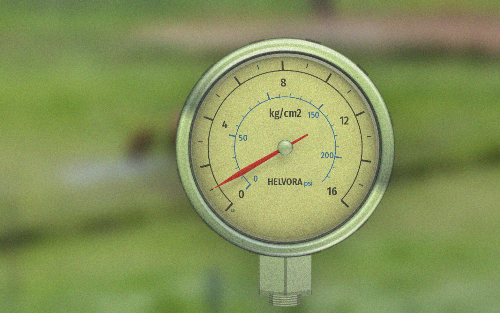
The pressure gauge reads 1 kg/cm²
